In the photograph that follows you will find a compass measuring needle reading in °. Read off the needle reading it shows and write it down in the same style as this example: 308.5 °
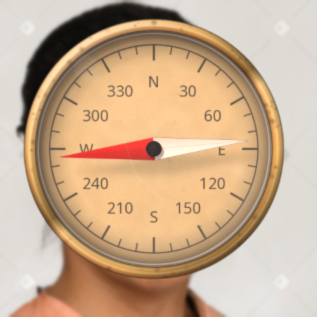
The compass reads 265 °
